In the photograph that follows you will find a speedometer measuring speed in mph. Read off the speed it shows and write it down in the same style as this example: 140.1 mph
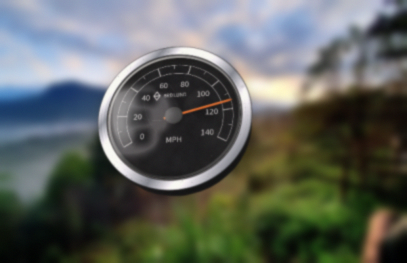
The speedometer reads 115 mph
